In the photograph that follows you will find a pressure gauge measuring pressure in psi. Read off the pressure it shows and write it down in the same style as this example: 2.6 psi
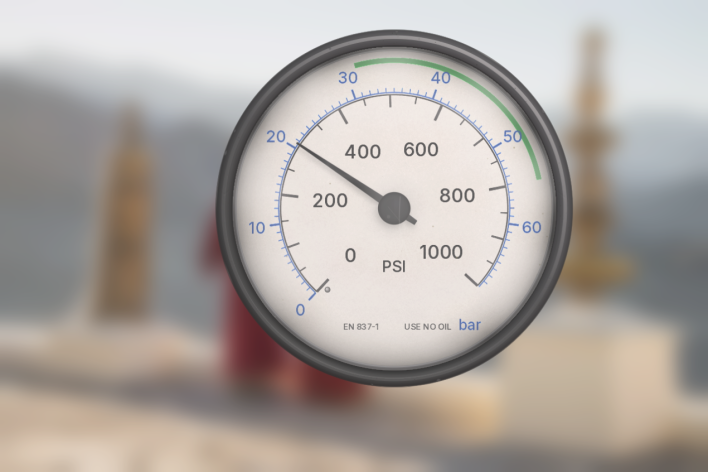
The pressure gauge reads 300 psi
